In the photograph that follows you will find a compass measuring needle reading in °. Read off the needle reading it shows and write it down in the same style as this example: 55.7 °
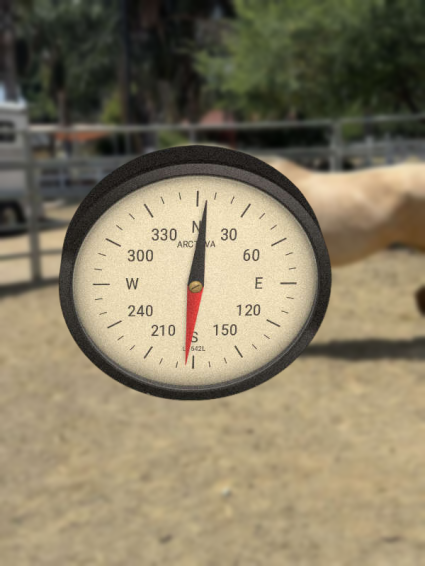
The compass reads 185 °
